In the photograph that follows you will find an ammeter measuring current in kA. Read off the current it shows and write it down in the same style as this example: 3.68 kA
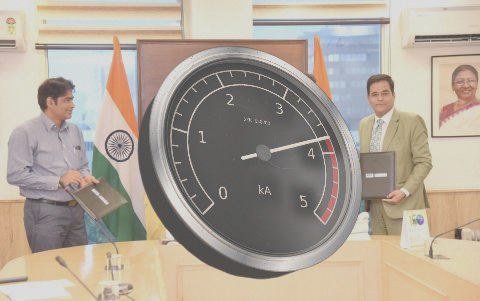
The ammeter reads 3.8 kA
